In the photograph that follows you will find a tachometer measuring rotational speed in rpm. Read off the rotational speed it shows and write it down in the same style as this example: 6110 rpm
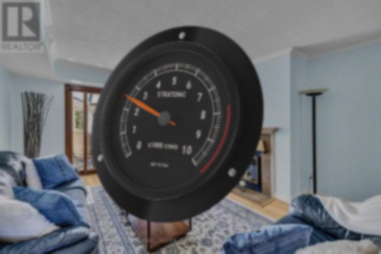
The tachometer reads 2500 rpm
